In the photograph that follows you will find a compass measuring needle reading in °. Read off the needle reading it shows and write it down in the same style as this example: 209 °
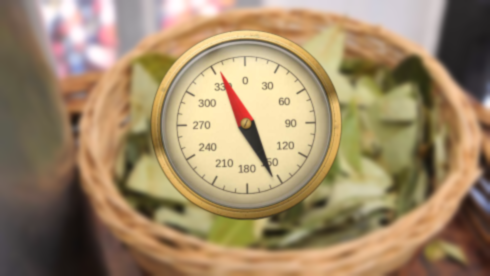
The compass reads 335 °
